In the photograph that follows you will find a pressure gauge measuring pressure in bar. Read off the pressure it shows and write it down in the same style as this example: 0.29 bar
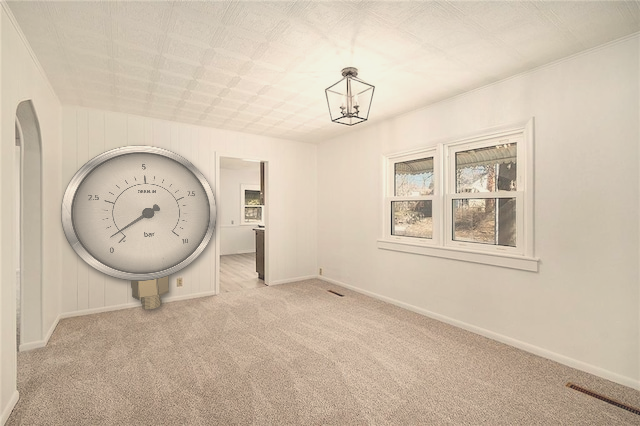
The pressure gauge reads 0.5 bar
